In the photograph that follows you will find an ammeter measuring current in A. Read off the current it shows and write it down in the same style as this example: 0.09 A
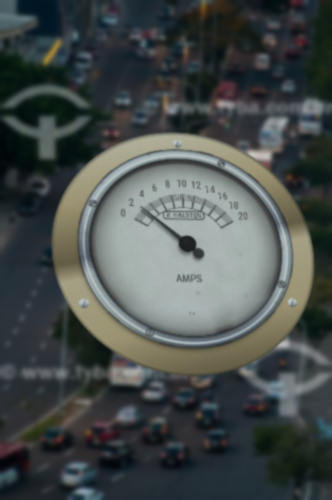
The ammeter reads 2 A
